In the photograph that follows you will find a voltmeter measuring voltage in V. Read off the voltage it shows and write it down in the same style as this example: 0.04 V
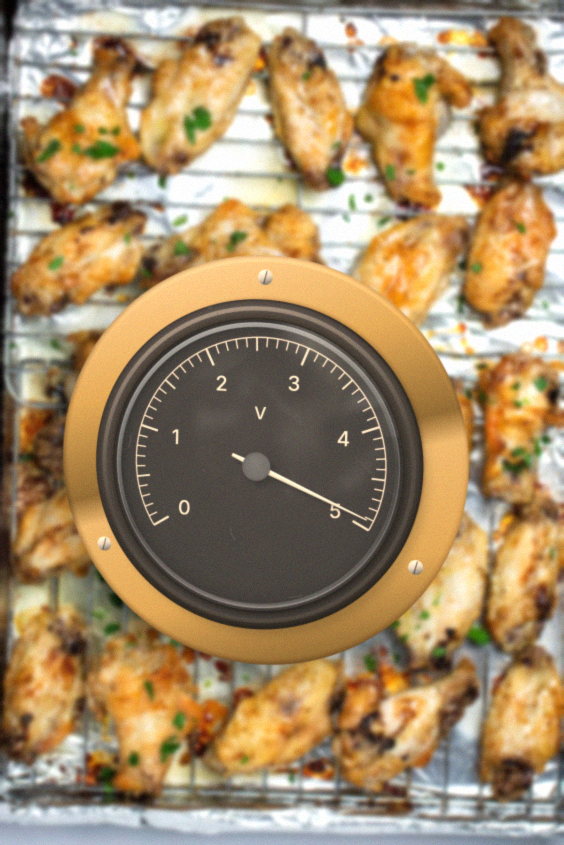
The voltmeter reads 4.9 V
